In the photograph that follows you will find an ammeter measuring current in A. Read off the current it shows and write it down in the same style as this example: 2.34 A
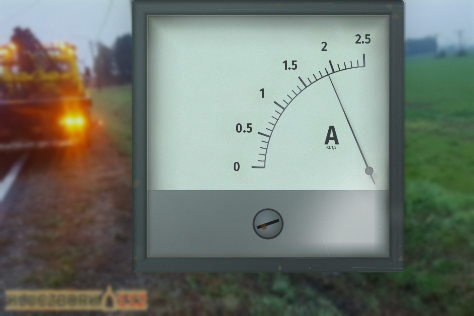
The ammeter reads 1.9 A
